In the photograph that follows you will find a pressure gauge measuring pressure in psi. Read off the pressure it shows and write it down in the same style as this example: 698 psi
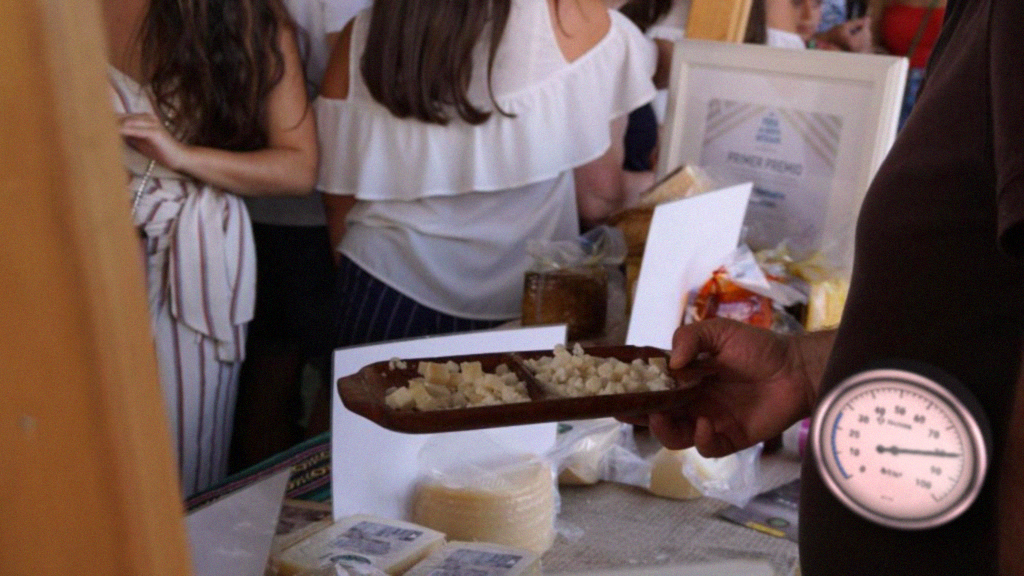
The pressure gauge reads 80 psi
